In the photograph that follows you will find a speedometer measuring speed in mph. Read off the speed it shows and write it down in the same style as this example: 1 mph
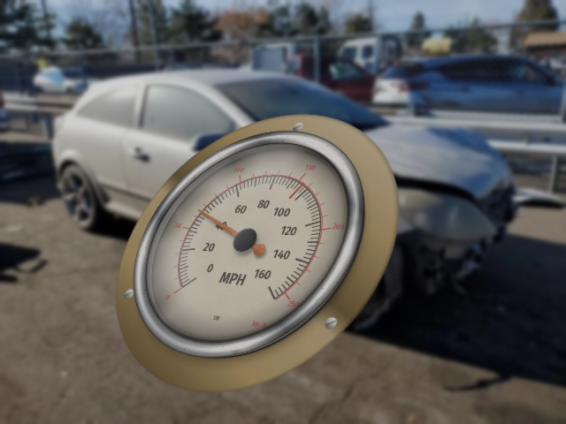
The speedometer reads 40 mph
